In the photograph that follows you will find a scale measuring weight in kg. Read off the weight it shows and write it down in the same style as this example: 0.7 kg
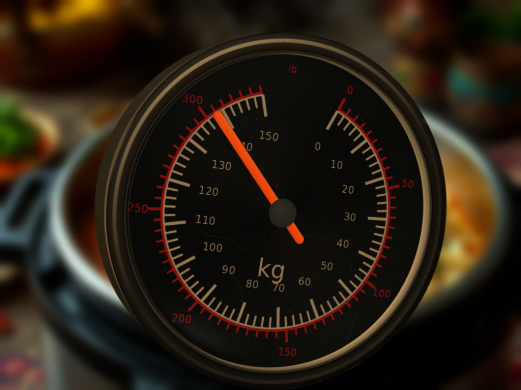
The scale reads 138 kg
